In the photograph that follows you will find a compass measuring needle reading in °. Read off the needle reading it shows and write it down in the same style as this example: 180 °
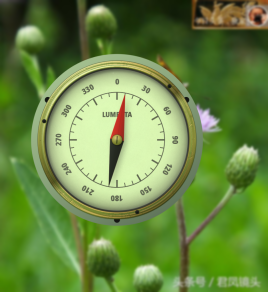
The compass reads 10 °
